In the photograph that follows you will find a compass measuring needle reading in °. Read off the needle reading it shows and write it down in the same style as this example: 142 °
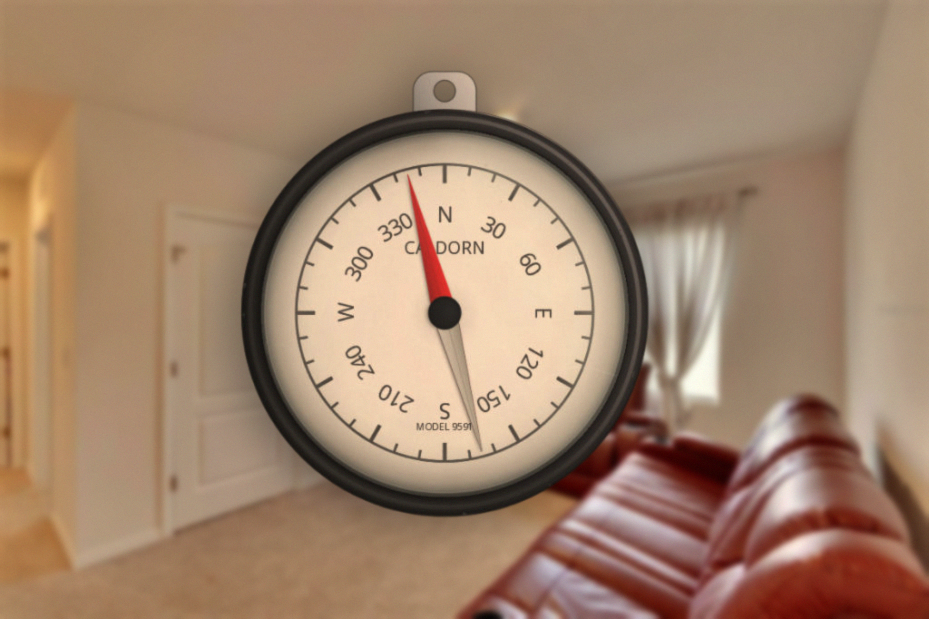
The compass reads 345 °
